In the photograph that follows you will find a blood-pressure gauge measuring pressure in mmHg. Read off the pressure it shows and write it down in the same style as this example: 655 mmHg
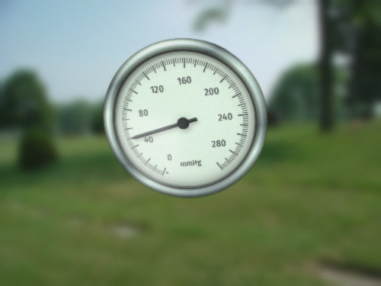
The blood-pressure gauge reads 50 mmHg
